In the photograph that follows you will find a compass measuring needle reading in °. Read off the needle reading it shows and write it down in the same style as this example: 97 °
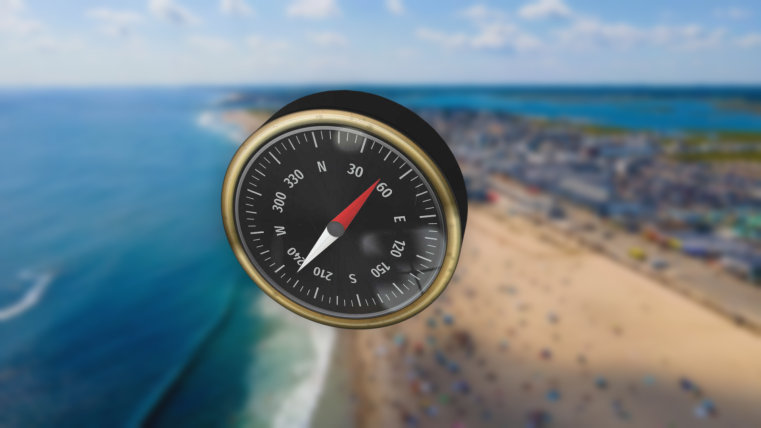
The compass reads 50 °
